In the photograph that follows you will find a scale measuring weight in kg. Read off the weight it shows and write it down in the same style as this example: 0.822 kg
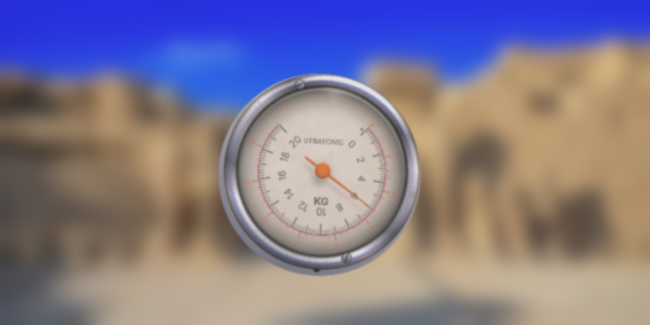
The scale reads 6 kg
